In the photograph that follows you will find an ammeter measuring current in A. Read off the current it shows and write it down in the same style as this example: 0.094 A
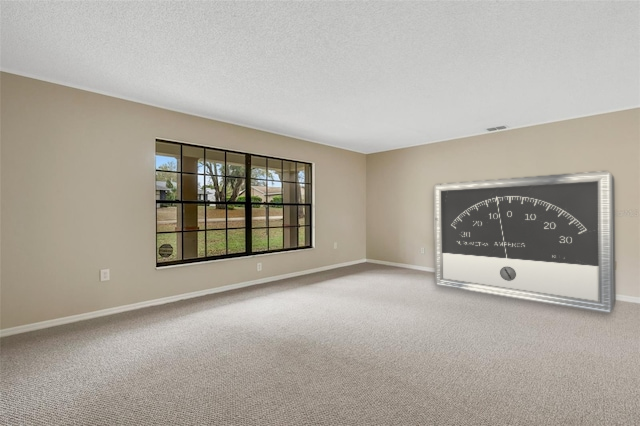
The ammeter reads -5 A
